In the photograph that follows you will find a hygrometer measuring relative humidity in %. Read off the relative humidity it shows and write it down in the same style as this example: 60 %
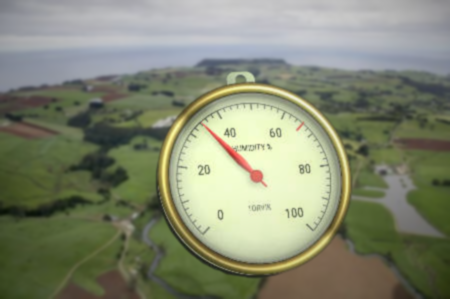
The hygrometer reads 34 %
